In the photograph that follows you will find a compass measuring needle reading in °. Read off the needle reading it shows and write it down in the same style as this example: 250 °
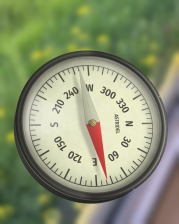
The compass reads 80 °
